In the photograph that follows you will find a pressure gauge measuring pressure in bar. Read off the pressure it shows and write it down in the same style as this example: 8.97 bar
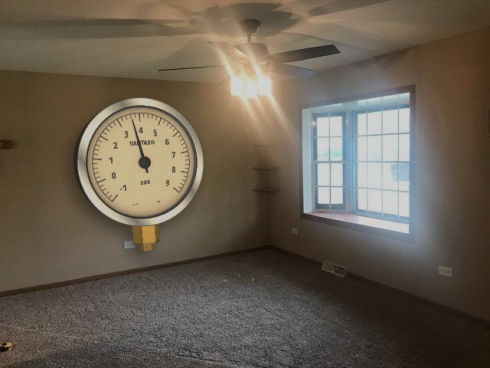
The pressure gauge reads 3.6 bar
